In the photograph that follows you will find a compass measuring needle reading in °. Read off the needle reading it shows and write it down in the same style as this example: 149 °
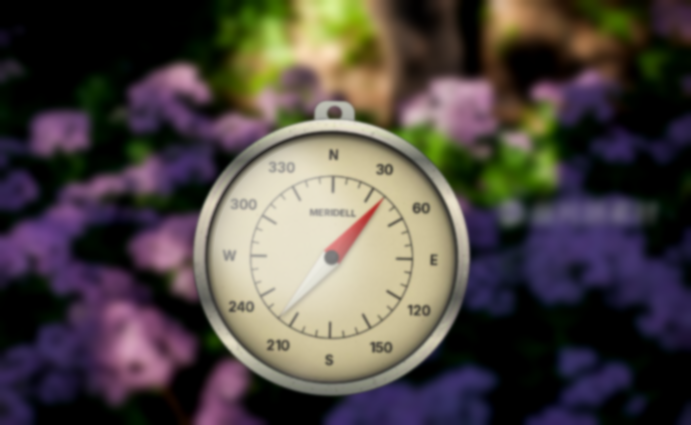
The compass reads 40 °
